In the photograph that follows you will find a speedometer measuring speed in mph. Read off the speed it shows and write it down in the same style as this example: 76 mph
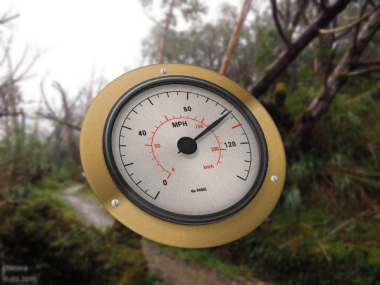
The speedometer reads 102.5 mph
